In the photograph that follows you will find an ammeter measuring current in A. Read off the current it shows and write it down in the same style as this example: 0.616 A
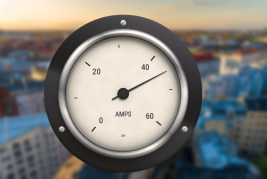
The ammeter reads 45 A
